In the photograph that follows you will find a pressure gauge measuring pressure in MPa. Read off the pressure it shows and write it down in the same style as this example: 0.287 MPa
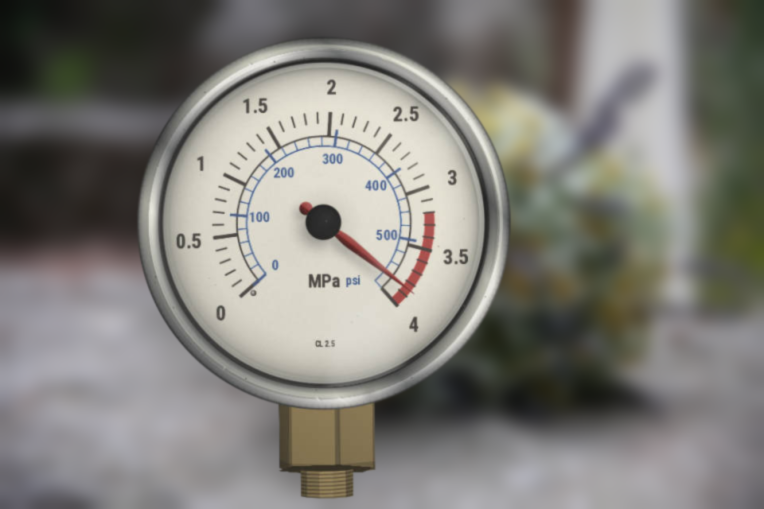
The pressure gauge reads 3.85 MPa
